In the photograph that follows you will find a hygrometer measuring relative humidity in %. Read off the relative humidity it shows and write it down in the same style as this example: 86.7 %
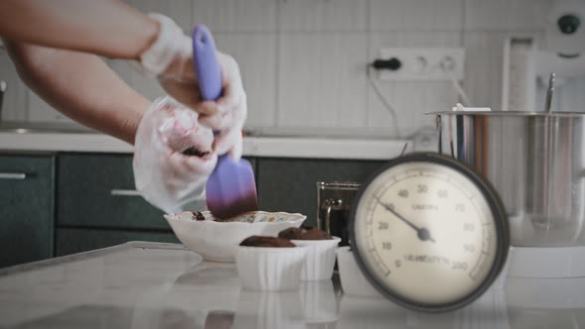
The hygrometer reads 30 %
